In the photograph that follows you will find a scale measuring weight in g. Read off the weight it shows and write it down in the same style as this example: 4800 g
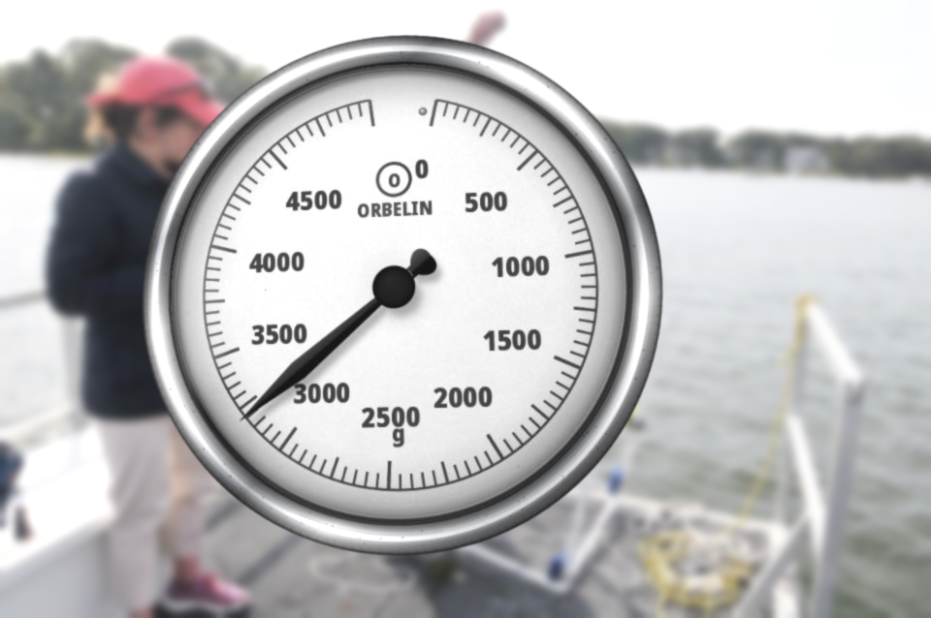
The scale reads 3200 g
